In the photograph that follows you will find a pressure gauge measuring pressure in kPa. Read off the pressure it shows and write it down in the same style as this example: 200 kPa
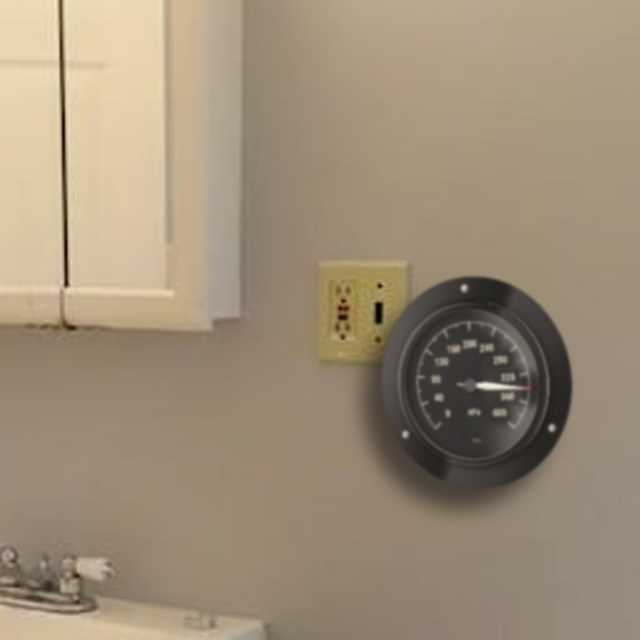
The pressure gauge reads 340 kPa
